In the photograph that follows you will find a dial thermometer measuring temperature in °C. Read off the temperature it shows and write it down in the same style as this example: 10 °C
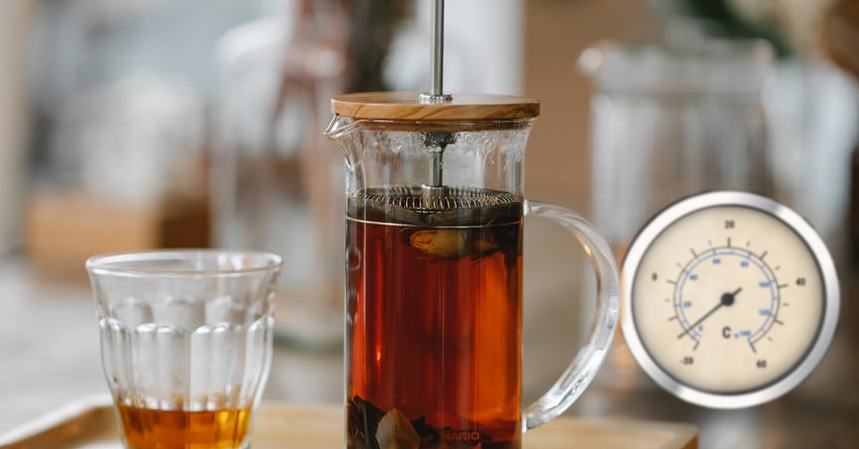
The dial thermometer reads -15 °C
